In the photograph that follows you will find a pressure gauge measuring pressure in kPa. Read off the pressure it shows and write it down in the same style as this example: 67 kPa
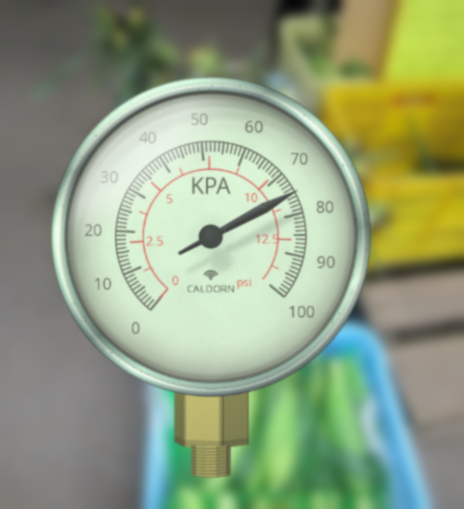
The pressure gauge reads 75 kPa
